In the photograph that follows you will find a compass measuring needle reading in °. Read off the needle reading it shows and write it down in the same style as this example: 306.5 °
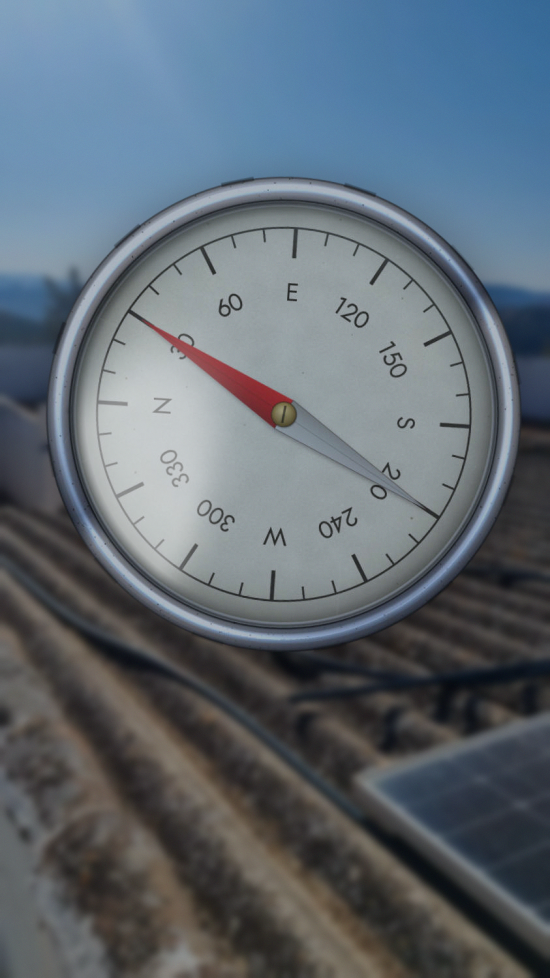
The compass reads 30 °
